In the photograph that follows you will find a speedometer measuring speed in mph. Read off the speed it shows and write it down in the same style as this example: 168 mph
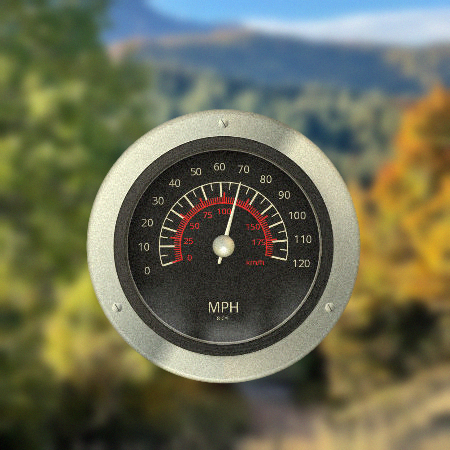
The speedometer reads 70 mph
